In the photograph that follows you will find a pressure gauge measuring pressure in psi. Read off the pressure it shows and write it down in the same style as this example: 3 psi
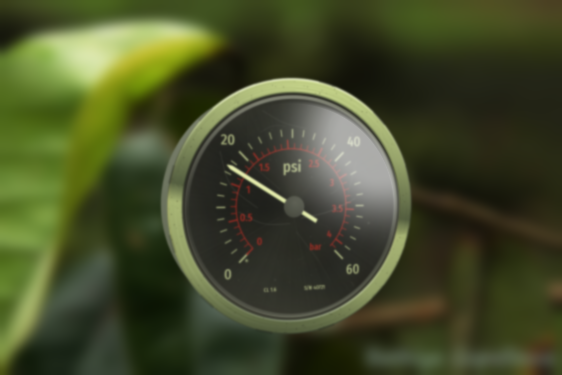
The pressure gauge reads 17 psi
